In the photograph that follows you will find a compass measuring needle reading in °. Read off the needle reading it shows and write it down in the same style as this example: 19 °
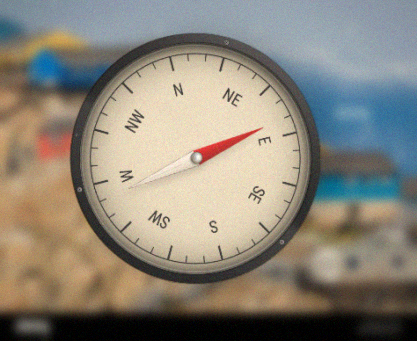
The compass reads 80 °
